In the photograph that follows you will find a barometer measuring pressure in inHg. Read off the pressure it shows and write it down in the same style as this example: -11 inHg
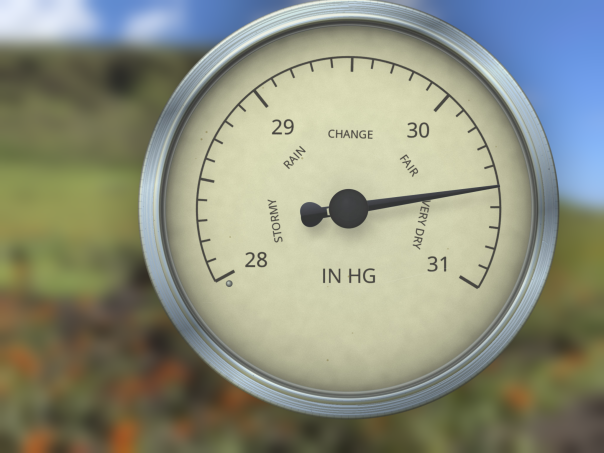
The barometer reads 30.5 inHg
